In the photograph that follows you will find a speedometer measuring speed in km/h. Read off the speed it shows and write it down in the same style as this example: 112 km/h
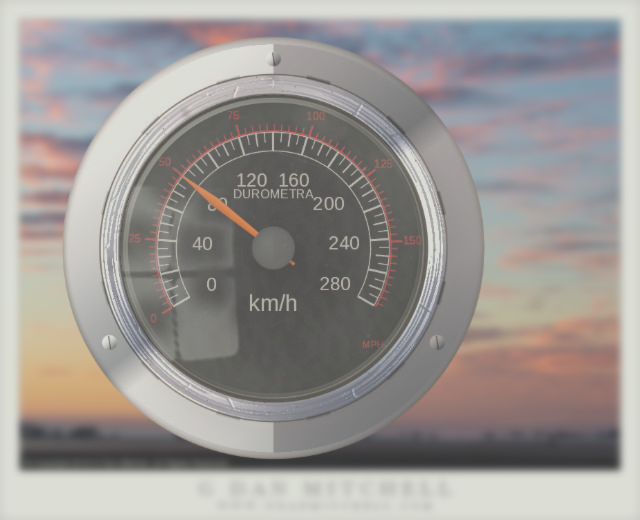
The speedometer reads 80 km/h
